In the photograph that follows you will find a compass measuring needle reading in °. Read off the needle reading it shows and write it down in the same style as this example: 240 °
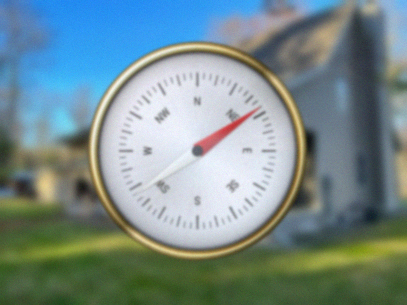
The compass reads 55 °
